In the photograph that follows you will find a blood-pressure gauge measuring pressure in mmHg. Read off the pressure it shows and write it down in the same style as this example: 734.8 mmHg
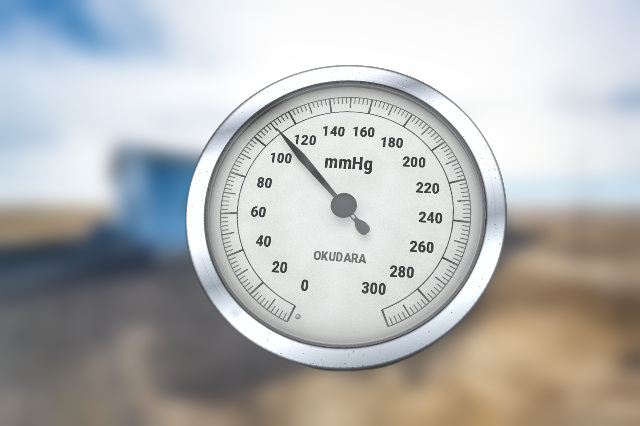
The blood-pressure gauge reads 110 mmHg
